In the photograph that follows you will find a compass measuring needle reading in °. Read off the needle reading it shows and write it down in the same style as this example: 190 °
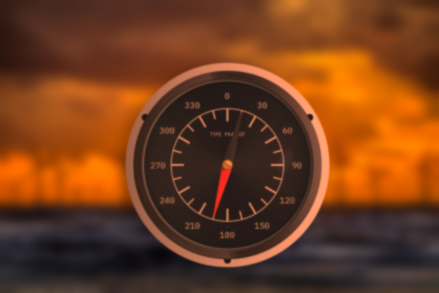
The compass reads 195 °
